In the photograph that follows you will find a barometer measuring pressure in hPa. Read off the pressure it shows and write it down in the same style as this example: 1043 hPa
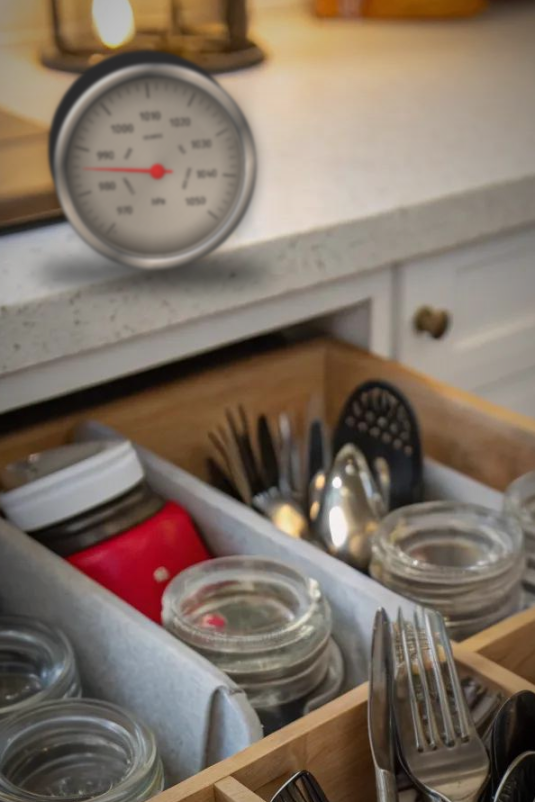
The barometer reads 986 hPa
